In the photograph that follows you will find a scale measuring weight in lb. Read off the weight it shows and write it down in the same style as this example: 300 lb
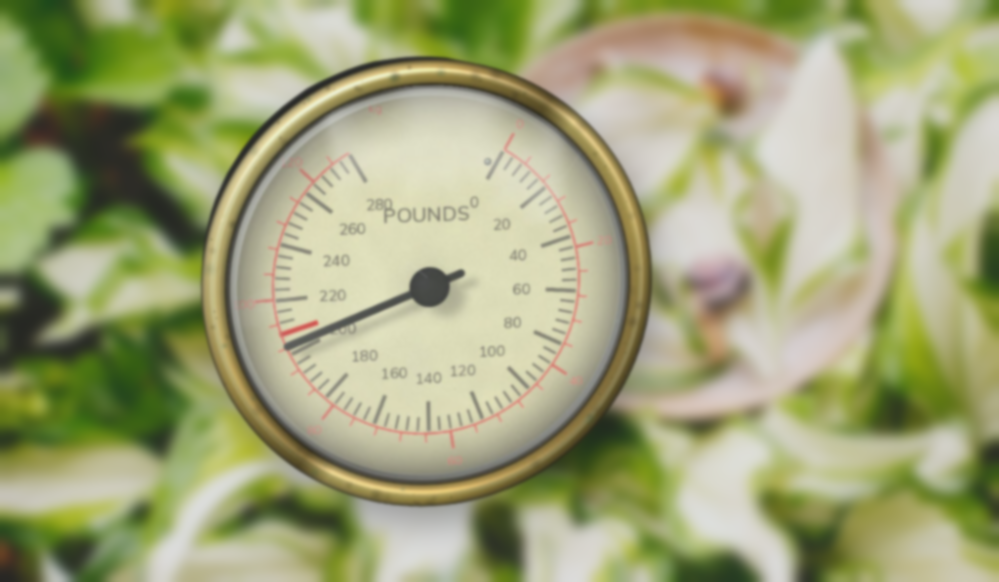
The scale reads 204 lb
